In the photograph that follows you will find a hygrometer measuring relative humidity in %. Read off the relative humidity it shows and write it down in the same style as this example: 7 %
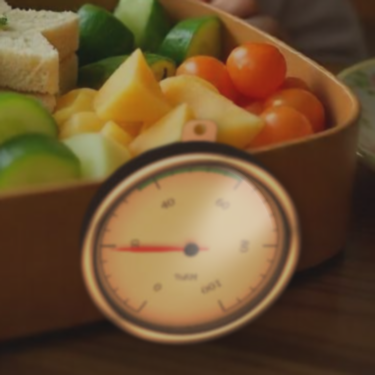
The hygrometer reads 20 %
